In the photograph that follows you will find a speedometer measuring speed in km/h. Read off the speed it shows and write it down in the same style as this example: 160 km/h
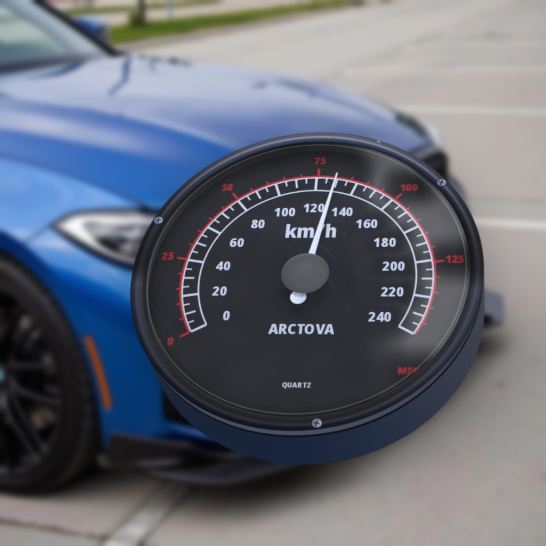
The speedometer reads 130 km/h
